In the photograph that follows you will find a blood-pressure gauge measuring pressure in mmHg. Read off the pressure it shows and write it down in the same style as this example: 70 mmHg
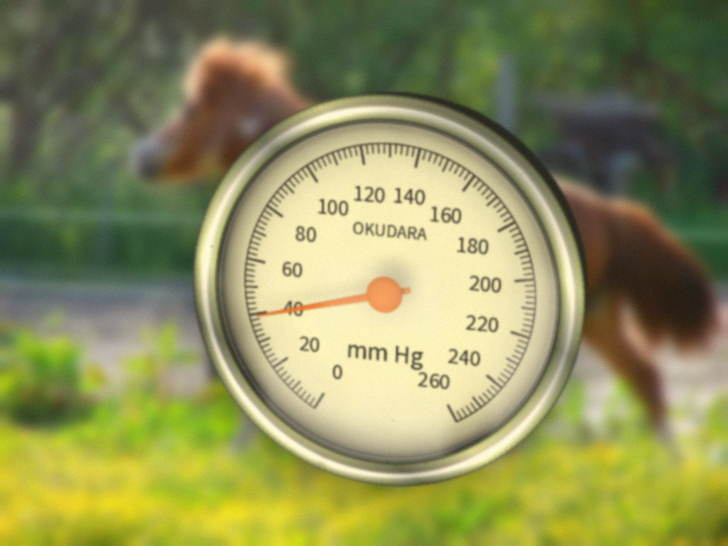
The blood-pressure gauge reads 40 mmHg
